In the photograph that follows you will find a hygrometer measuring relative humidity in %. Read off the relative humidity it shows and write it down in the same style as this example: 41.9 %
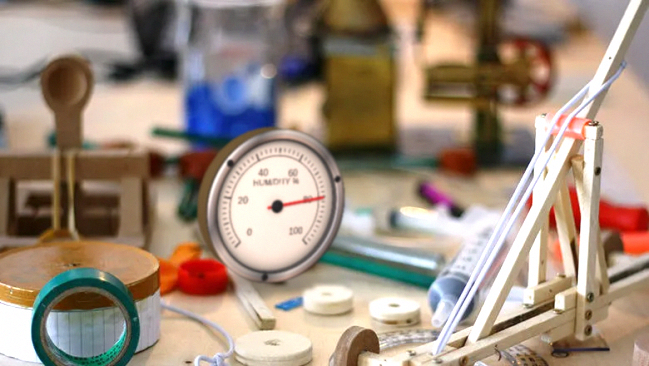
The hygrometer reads 80 %
